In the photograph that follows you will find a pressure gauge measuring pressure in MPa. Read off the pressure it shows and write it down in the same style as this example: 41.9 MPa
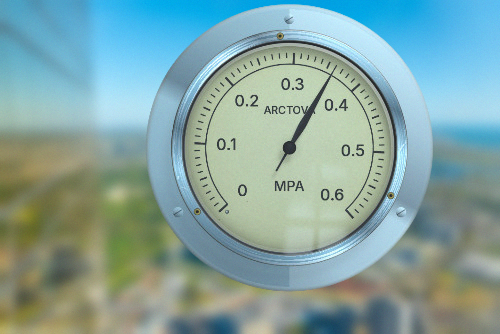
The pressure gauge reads 0.36 MPa
